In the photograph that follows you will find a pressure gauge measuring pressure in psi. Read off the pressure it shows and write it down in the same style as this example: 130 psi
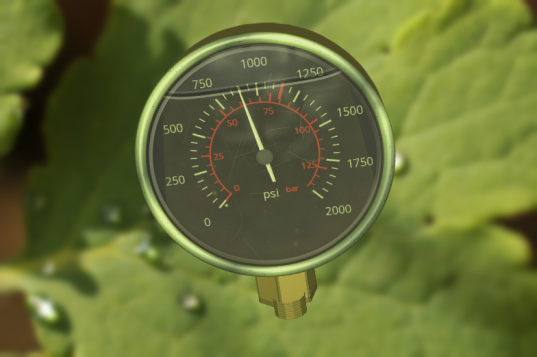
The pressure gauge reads 900 psi
